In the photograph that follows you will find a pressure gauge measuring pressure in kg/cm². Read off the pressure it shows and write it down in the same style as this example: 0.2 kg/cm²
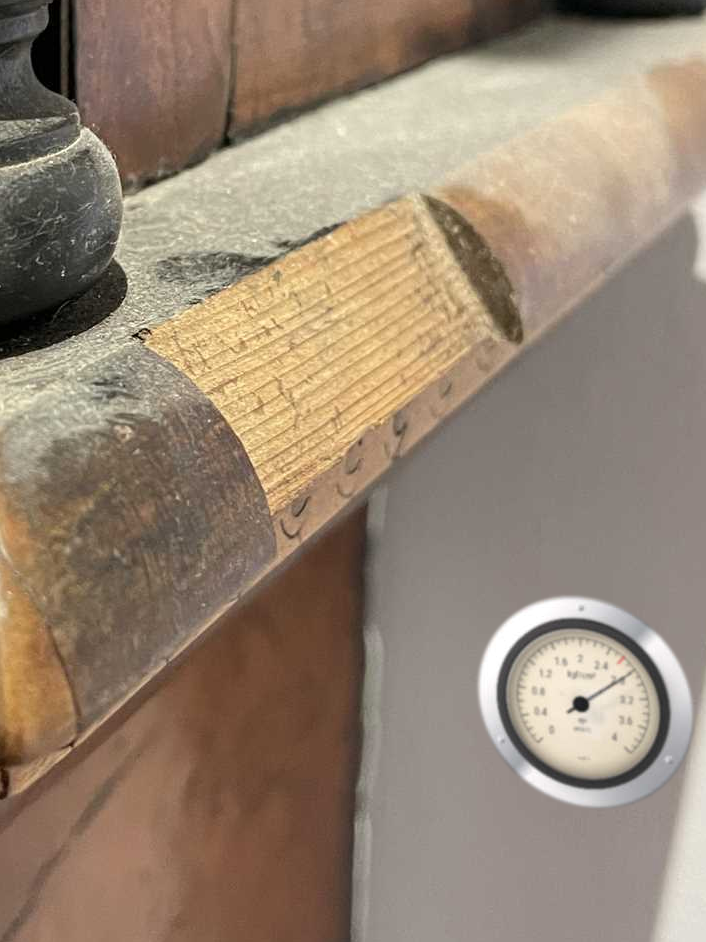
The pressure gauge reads 2.8 kg/cm²
